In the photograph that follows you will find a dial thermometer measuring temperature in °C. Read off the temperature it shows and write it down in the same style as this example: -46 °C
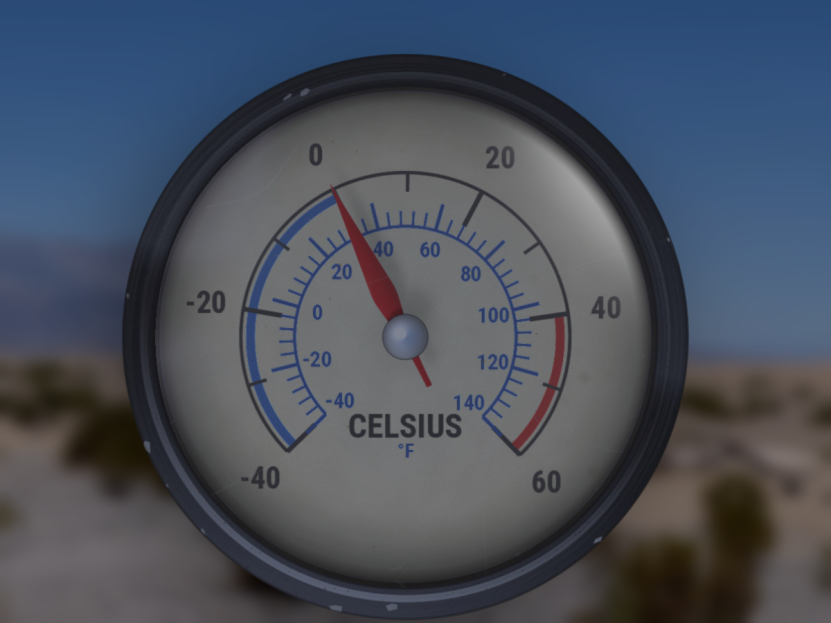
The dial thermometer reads 0 °C
